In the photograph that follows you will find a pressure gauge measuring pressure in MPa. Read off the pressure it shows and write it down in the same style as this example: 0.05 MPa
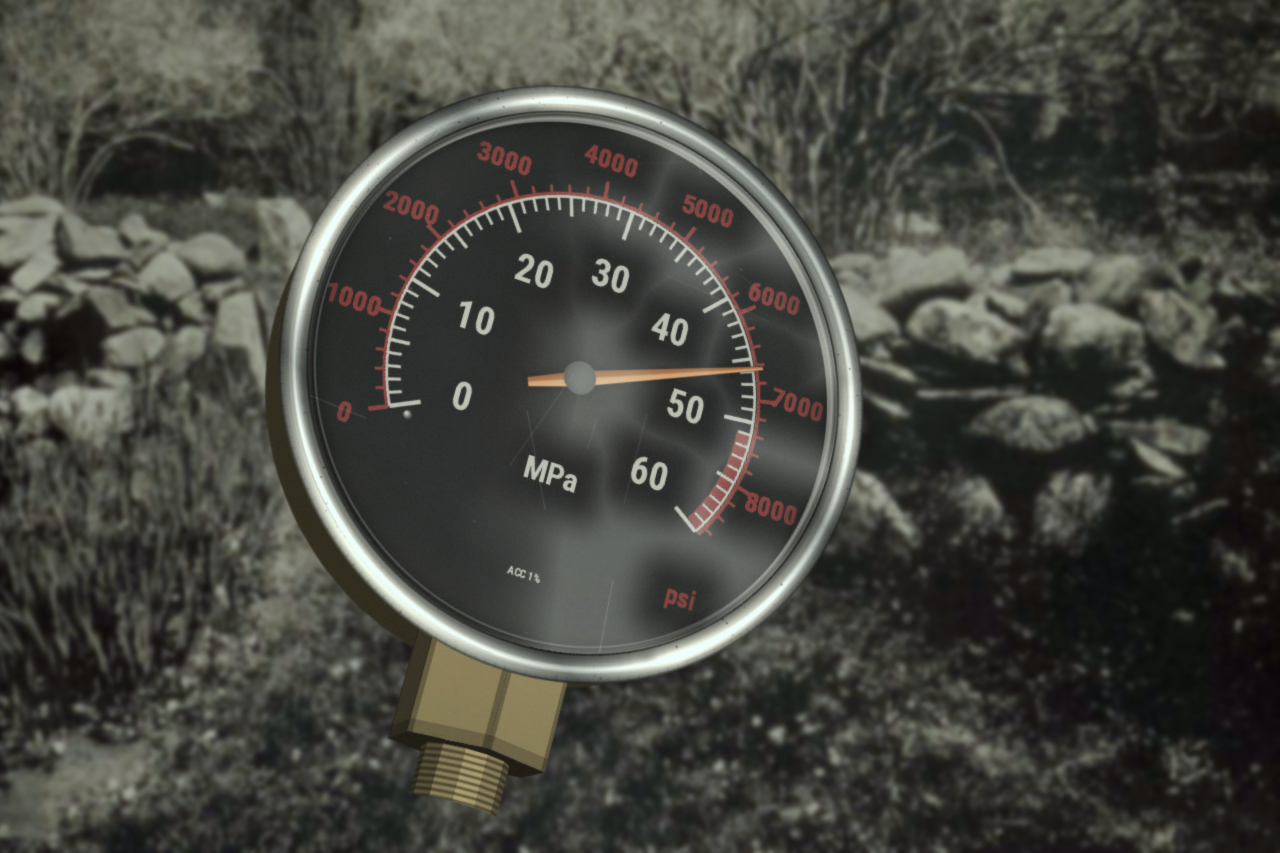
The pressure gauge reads 46 MPa
